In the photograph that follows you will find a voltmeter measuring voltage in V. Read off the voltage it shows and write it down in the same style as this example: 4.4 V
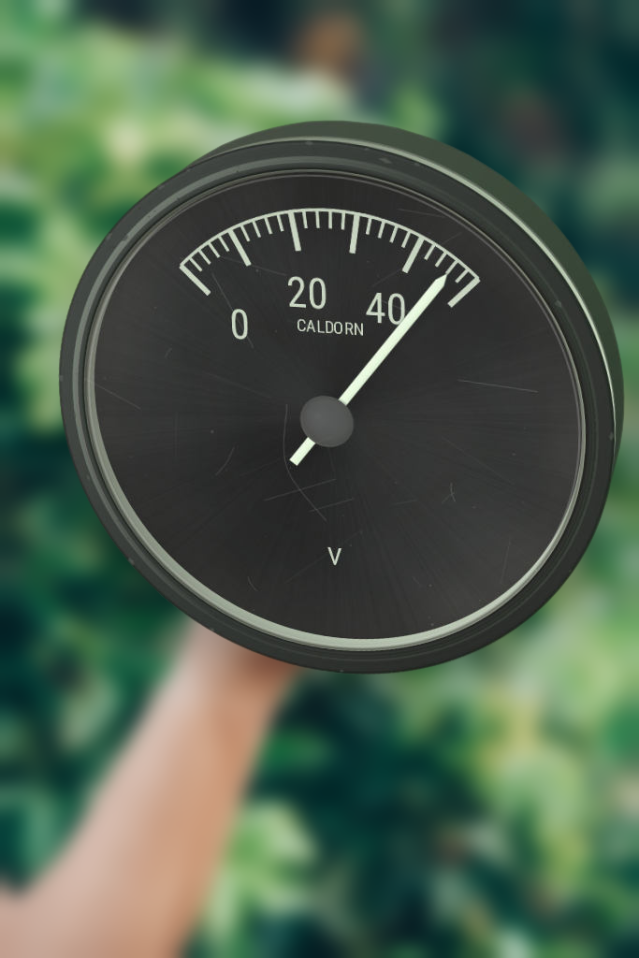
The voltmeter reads 46 V
